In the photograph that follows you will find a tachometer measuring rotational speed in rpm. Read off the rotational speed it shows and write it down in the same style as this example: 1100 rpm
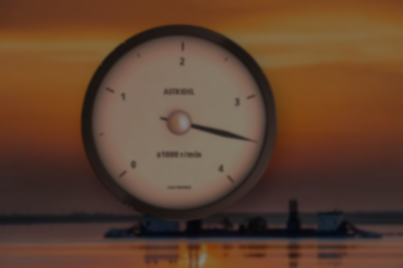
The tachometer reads 3500 rpm
